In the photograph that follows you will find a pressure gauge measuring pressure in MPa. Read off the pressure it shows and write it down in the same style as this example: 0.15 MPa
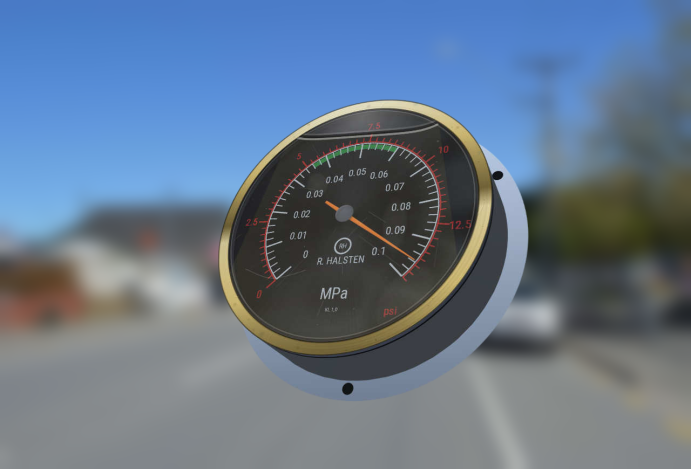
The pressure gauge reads 0.096 MPa
